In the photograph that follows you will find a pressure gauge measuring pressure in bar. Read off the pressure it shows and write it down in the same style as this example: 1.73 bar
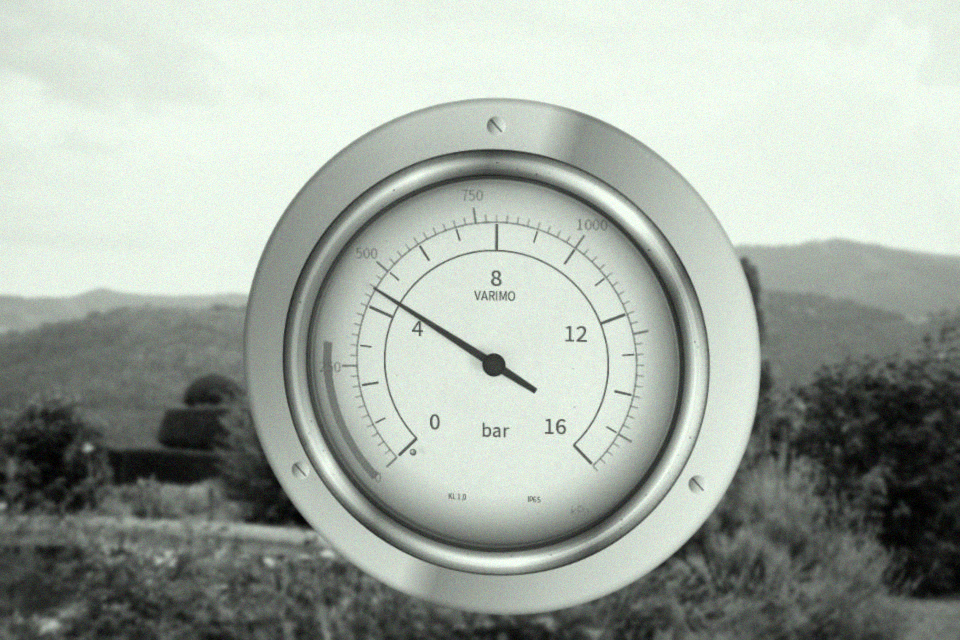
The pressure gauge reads 4.5 bar
